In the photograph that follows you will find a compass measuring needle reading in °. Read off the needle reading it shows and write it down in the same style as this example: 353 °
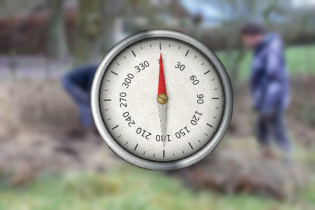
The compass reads 0 °
